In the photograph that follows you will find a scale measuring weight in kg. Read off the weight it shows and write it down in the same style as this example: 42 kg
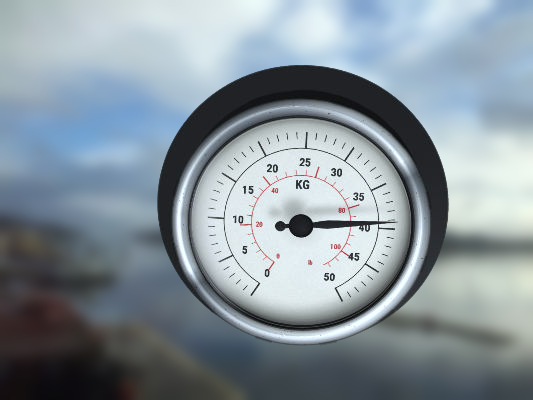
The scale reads 39 kg
